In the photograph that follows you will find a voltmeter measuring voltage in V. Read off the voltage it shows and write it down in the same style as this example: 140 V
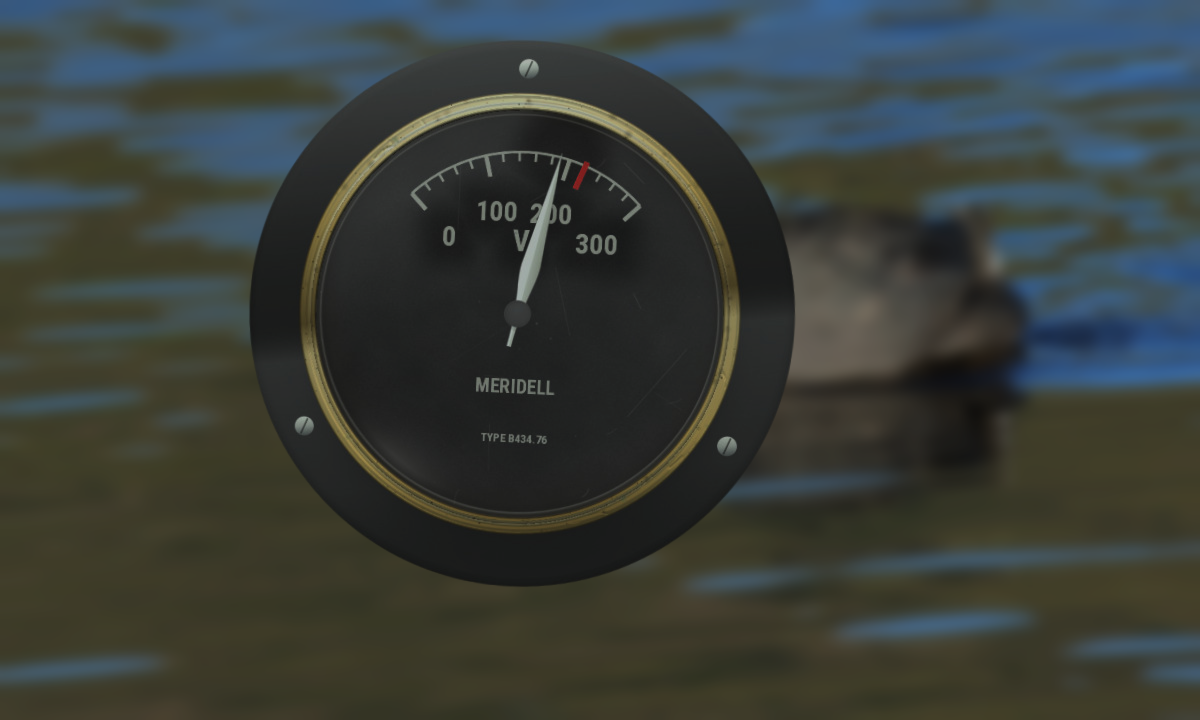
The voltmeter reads 190 V
